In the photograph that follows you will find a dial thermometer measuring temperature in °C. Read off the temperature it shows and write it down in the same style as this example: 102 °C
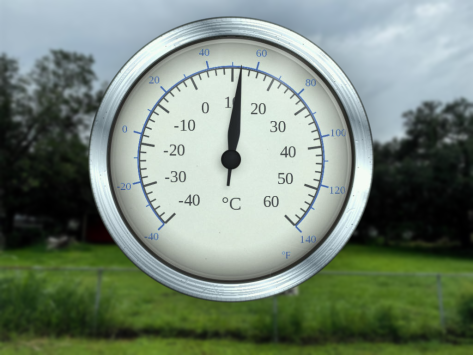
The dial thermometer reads 12 °C
